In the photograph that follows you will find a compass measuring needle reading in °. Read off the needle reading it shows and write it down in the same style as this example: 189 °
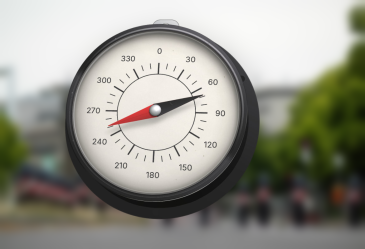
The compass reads 250 °
